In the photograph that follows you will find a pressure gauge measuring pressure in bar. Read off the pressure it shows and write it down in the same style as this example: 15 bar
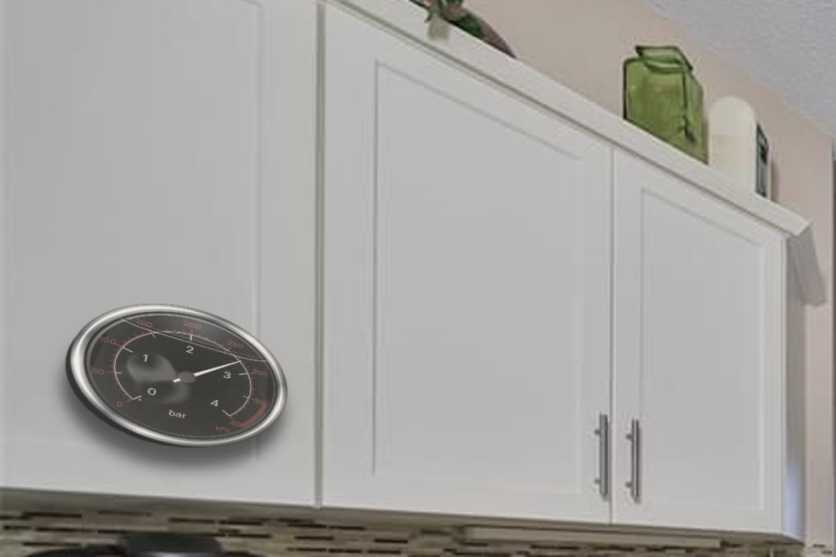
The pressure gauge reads 2.75 bar
